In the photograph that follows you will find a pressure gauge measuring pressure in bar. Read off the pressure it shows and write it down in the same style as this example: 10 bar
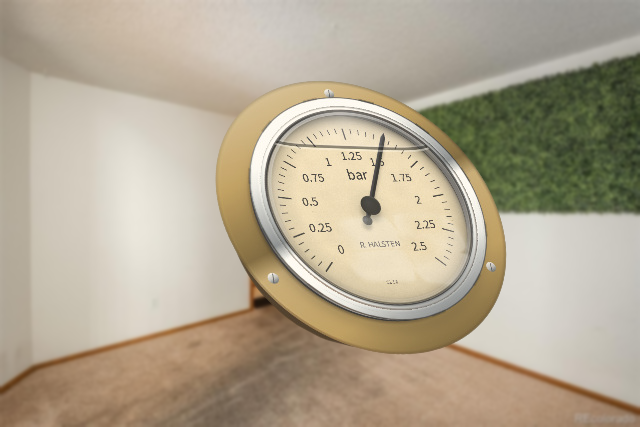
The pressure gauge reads 1.5 bar
